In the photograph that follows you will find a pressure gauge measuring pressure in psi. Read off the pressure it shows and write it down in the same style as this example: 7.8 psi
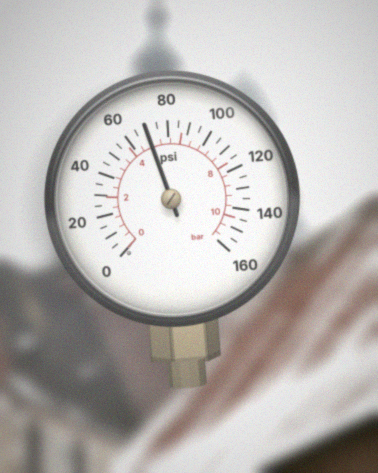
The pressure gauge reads 70 psi
